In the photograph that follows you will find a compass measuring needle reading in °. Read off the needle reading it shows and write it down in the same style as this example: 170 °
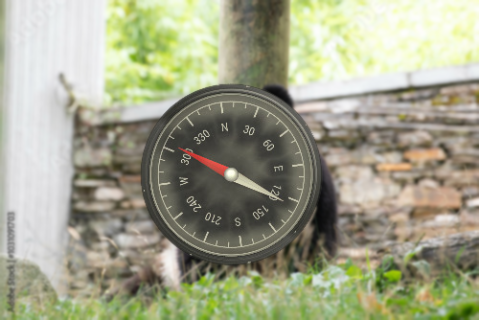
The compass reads 305 °
